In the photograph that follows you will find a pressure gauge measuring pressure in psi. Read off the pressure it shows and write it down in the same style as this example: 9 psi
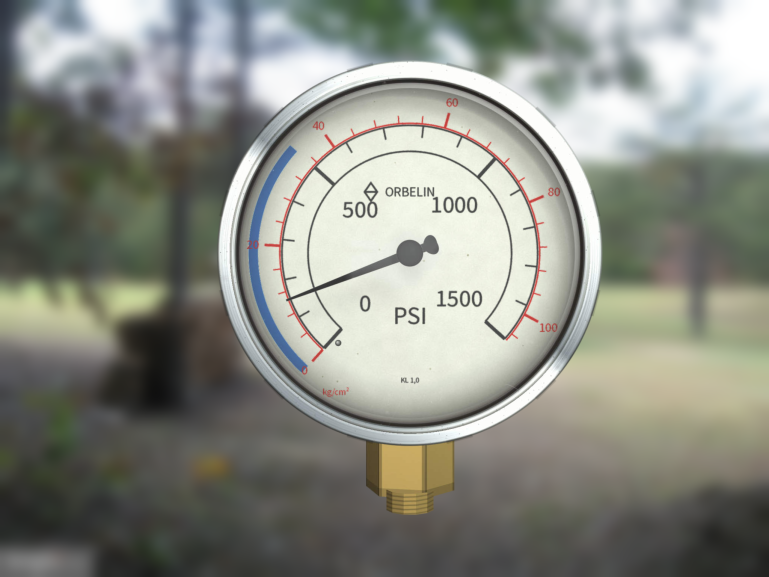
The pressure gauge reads 150 psi
